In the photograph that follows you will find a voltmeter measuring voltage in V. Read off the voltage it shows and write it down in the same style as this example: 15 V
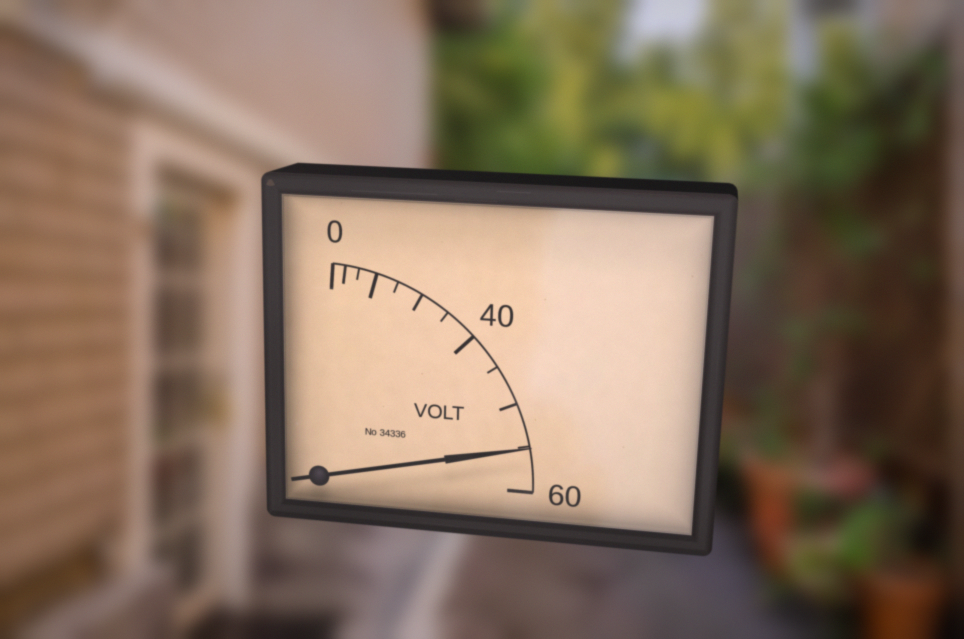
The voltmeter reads 55 V
